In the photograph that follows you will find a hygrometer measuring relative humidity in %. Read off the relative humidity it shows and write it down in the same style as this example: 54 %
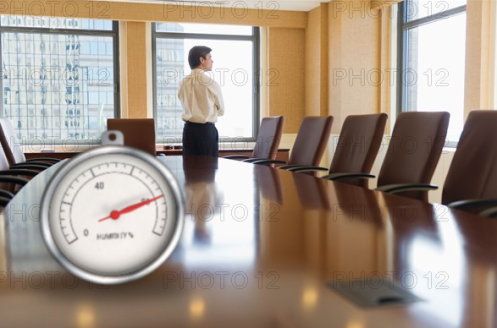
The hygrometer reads 80 %
